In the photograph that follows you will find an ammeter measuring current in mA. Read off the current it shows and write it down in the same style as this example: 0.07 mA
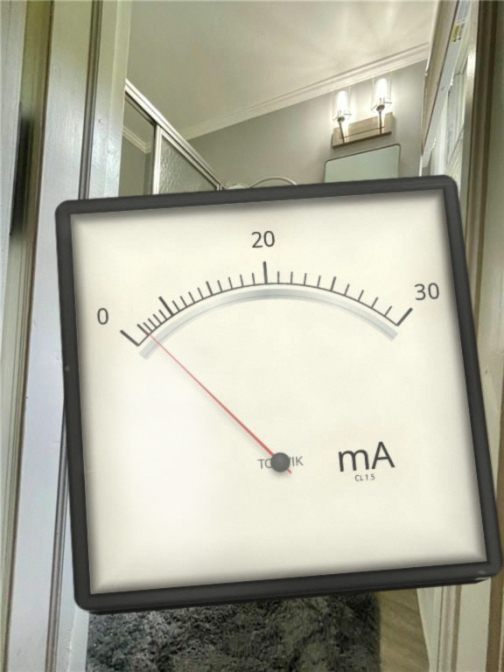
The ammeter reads 5 mA
